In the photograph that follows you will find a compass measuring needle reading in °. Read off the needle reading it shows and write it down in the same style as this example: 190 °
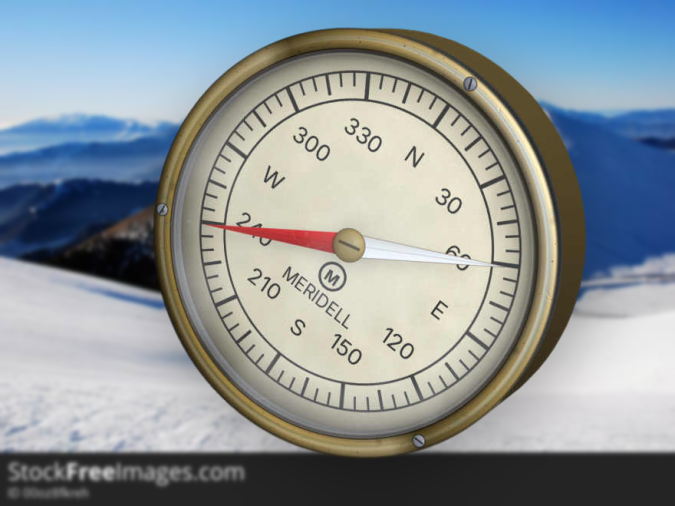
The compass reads 240 °
